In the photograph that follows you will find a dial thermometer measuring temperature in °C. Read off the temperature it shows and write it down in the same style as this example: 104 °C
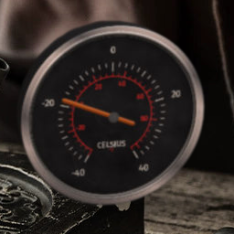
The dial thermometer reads -18 °C
